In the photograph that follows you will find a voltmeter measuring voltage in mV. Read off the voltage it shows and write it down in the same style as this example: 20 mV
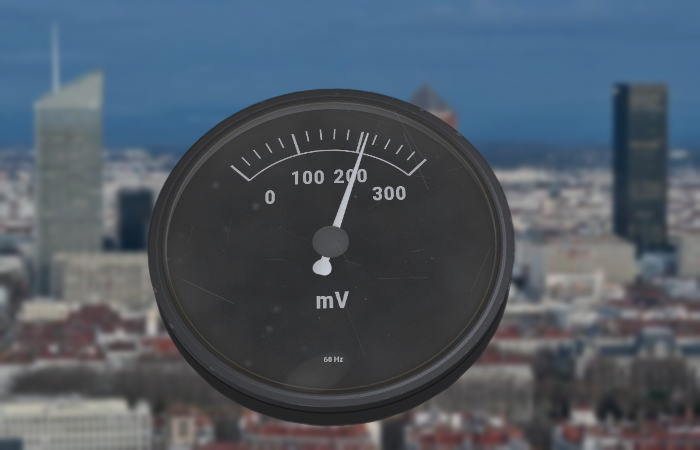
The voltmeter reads 210 mV
